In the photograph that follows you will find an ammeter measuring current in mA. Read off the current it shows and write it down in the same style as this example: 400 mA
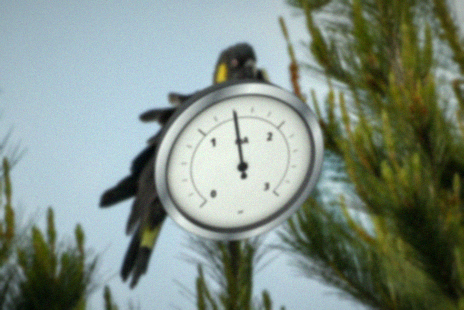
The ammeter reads 1.4 mA
